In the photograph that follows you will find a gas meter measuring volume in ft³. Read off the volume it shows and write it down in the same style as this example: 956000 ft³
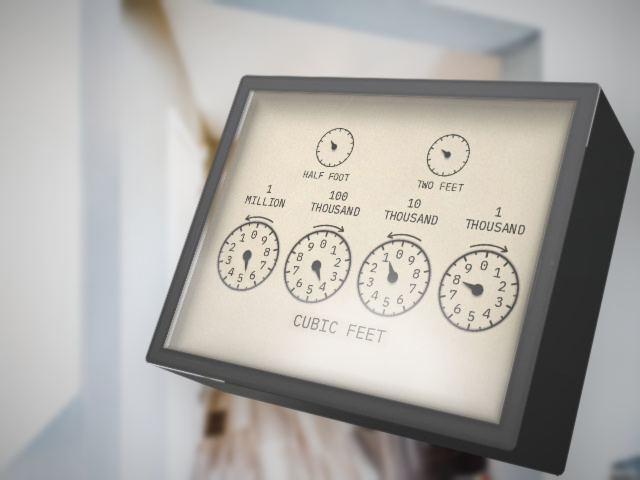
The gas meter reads 540800 ft³
